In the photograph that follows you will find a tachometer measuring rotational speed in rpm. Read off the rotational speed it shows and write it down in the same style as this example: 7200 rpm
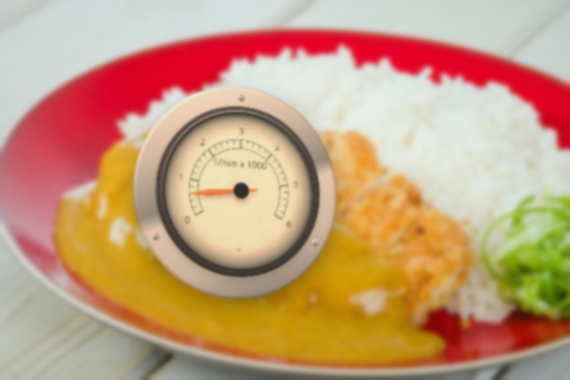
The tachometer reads 600 rpm
